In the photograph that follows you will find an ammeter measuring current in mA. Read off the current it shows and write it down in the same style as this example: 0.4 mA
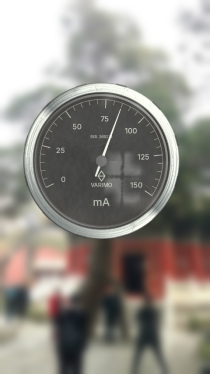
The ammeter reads 85 mA
